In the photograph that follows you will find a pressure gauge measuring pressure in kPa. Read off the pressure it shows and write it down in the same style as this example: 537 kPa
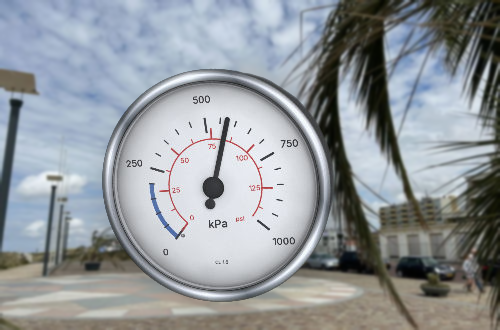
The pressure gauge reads 575 kPa
